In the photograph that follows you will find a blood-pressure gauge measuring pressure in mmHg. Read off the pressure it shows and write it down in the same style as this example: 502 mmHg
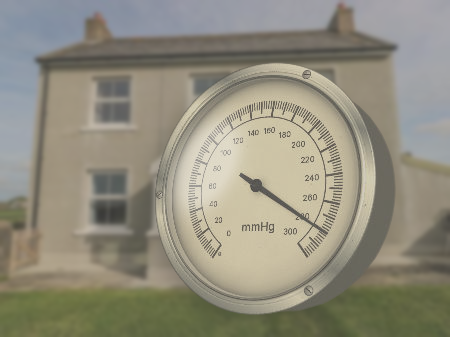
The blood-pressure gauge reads 280 mmHg
